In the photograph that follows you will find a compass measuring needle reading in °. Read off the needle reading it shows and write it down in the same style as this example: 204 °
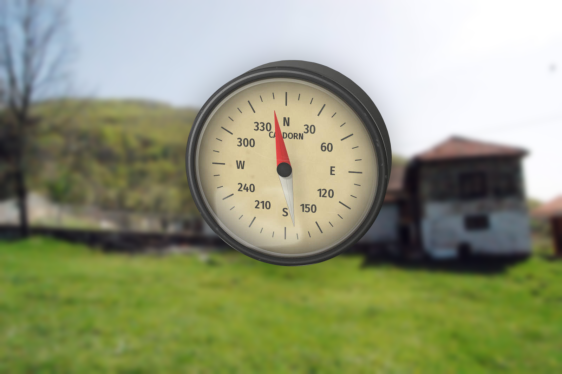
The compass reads 350 °
